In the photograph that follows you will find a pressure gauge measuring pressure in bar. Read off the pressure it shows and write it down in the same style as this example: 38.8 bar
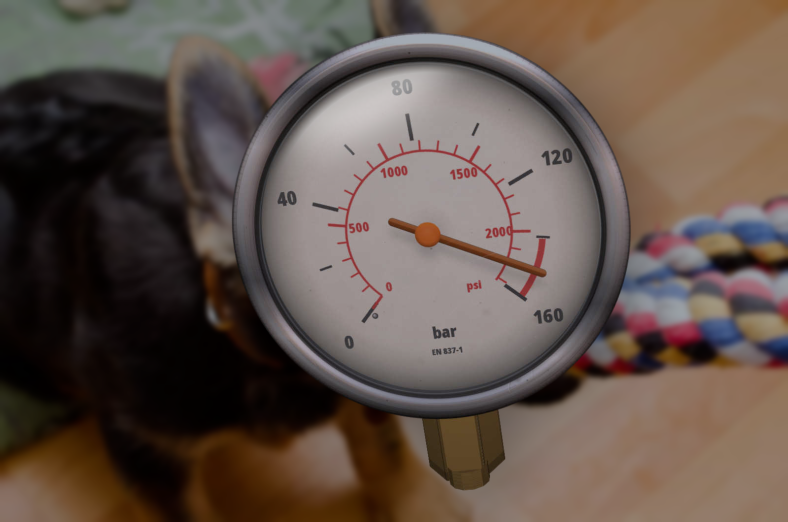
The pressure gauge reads 150 bar
